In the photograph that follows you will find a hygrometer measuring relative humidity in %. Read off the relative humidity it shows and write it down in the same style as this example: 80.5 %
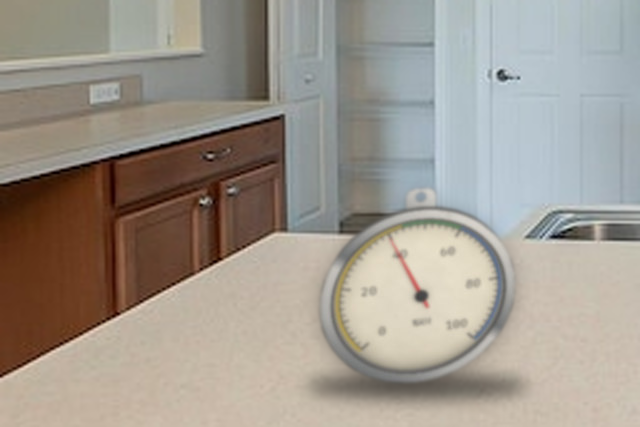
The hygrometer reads 40 %
